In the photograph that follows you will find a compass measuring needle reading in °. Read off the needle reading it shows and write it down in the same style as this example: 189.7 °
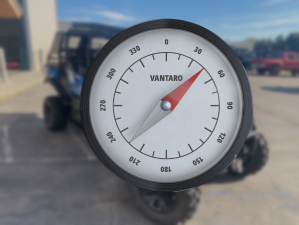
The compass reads 45 °
